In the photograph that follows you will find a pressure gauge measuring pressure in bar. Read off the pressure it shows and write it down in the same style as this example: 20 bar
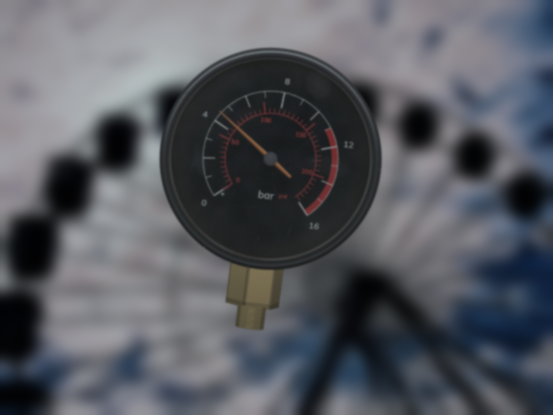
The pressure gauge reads 4.5 bar
